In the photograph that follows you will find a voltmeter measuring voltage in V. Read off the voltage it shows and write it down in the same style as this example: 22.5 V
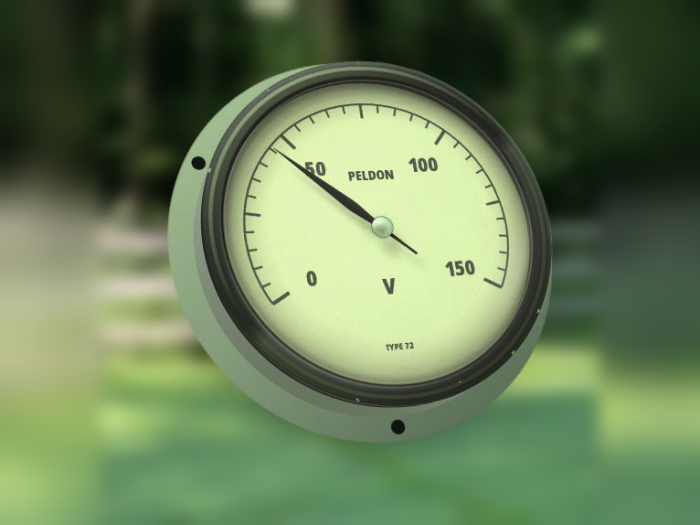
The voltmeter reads 45 V
